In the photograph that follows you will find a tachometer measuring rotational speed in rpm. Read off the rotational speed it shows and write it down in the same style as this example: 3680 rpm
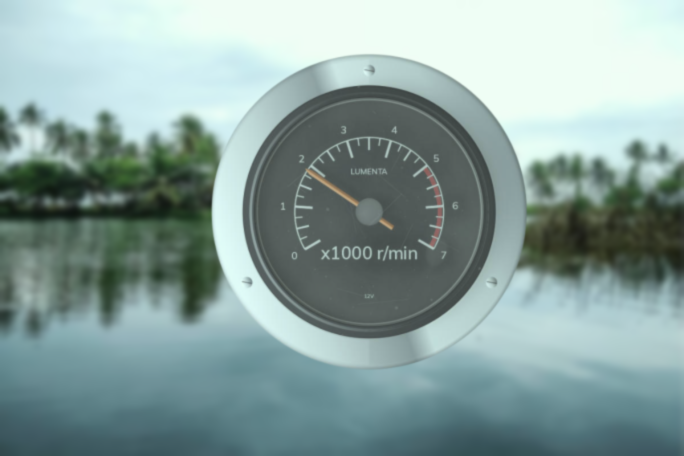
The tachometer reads 1875 rpm
